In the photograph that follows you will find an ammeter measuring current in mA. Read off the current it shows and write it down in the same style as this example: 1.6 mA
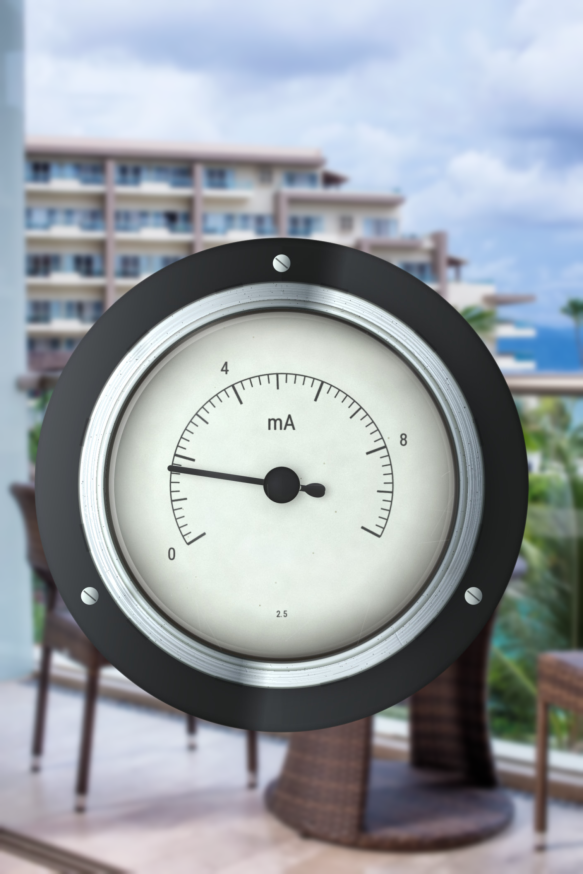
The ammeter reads 1.7 mA
